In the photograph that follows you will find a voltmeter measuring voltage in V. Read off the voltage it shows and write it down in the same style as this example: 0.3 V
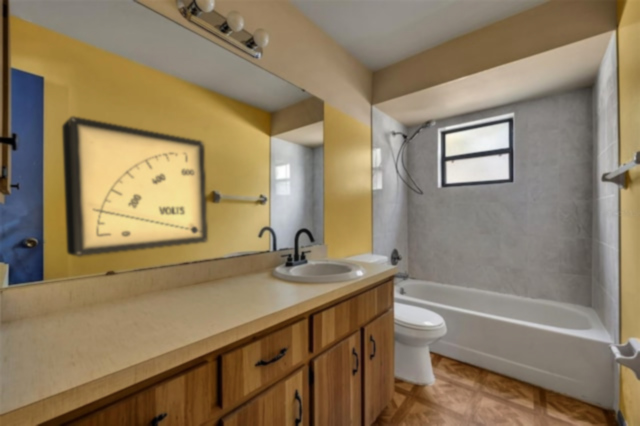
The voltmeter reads 100 V
